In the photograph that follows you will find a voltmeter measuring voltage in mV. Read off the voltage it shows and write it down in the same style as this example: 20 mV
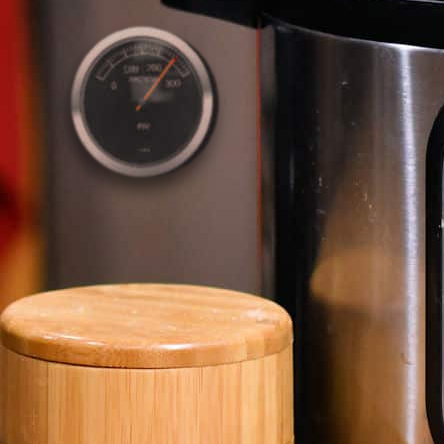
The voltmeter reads 250 mV
